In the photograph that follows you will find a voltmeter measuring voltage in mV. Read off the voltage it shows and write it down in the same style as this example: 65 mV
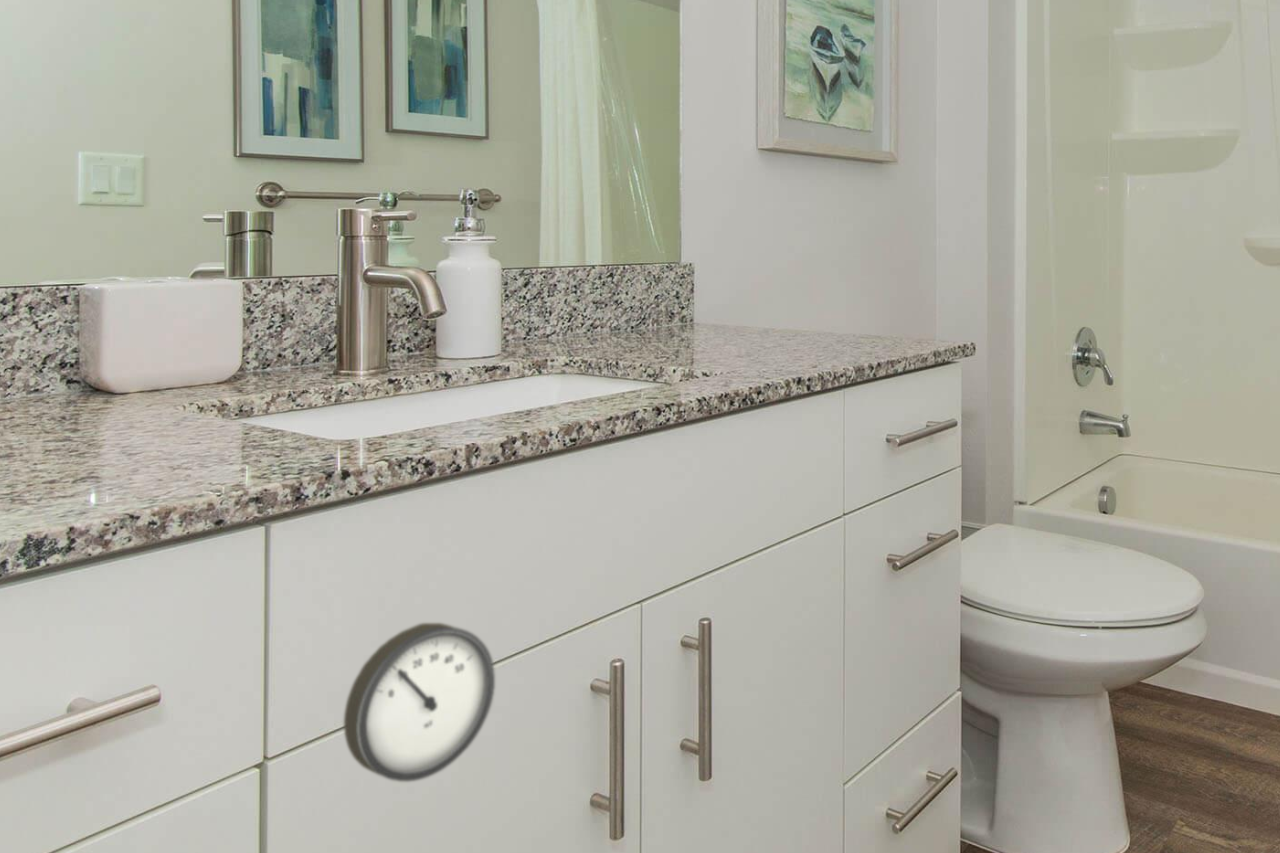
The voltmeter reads 10 mV
